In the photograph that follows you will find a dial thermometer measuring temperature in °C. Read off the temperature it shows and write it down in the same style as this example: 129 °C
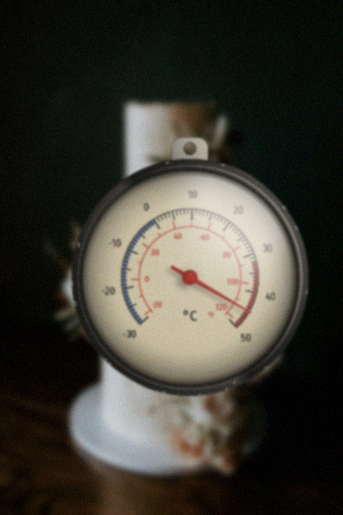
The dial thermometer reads 45 °C
